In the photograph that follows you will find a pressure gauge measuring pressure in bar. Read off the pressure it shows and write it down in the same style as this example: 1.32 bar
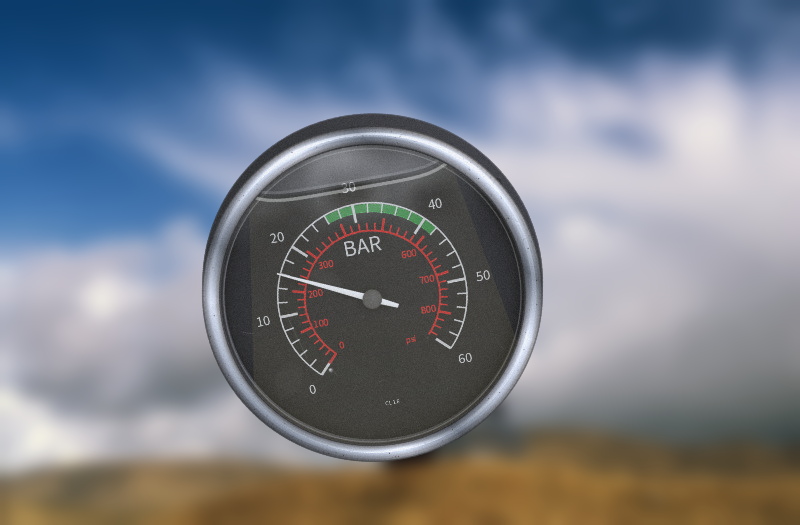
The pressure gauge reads 16 bar
